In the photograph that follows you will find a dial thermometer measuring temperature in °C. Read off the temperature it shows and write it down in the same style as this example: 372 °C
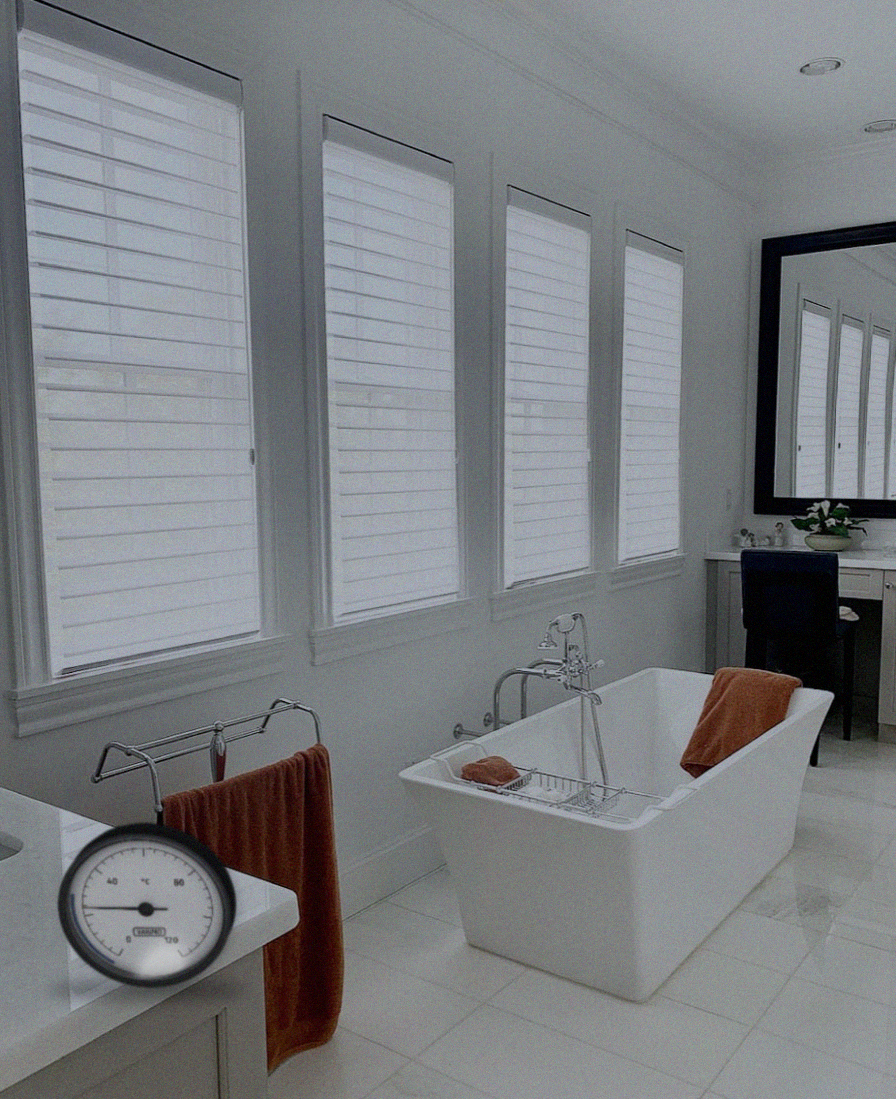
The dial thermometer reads 24 °C
